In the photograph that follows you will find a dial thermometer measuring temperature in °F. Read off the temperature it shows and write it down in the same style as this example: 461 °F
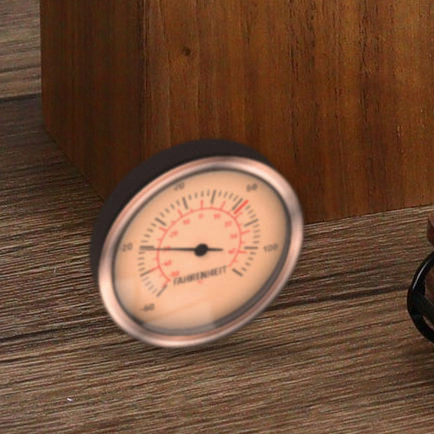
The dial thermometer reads -20 °F
